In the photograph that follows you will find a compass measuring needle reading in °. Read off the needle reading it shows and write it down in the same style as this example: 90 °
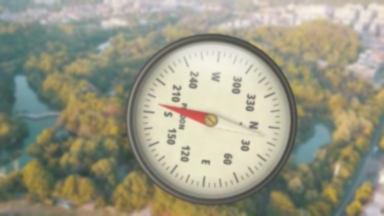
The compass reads 190 °
